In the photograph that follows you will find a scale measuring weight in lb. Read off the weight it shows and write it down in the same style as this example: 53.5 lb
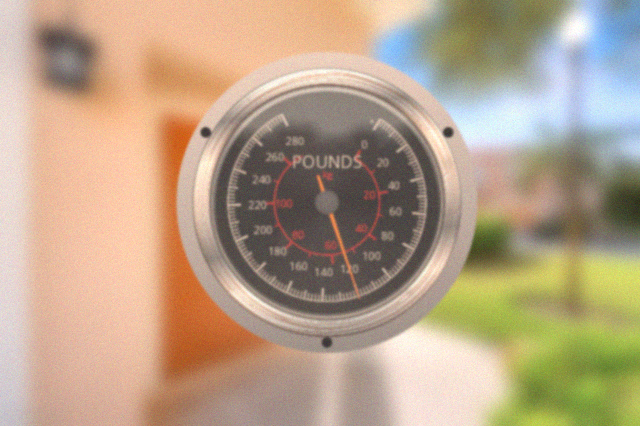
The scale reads 120 lb
